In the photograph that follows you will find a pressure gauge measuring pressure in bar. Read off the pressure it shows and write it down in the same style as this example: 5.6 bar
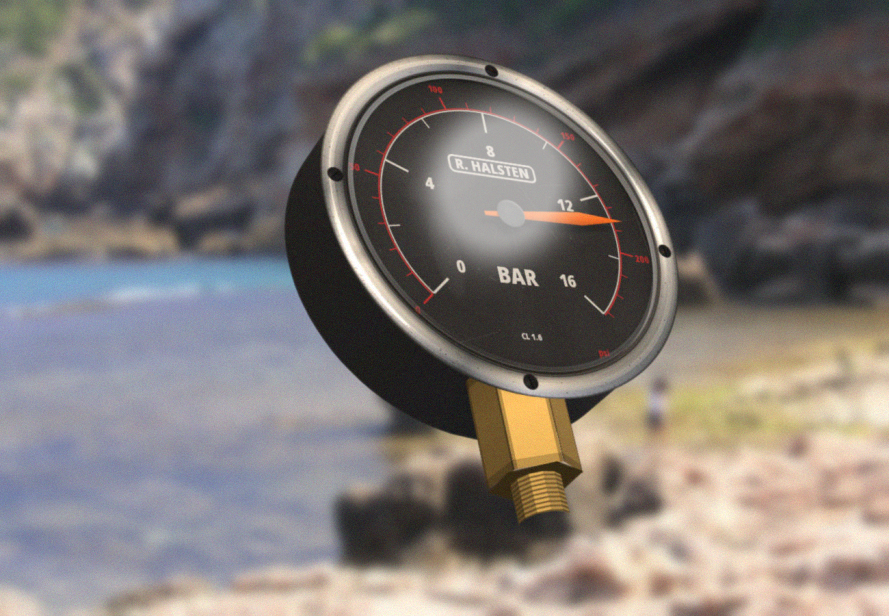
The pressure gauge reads 13 bar
